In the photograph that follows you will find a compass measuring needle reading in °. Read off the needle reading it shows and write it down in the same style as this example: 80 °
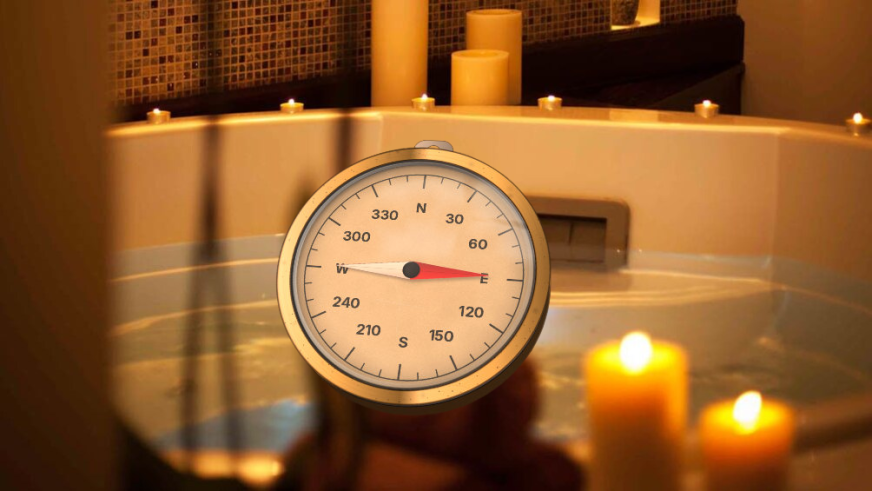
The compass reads 90 °
